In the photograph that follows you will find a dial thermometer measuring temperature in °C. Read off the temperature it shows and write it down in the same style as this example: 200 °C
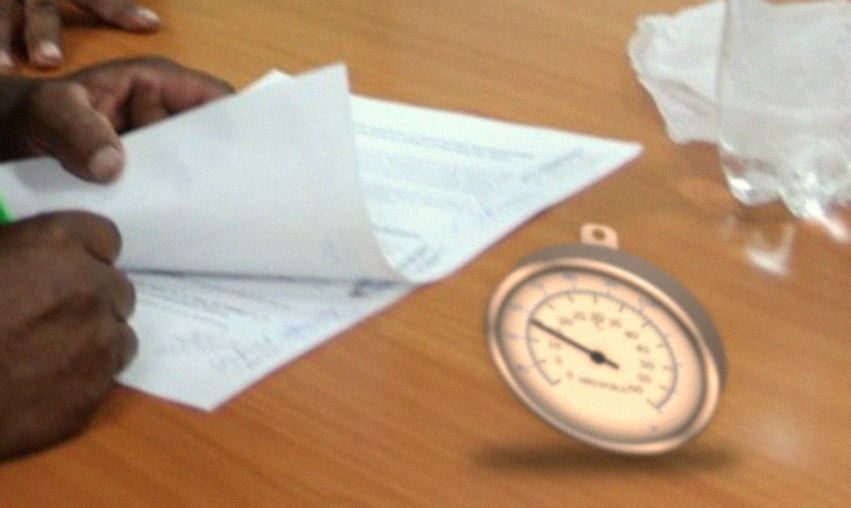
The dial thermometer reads 15 °C
